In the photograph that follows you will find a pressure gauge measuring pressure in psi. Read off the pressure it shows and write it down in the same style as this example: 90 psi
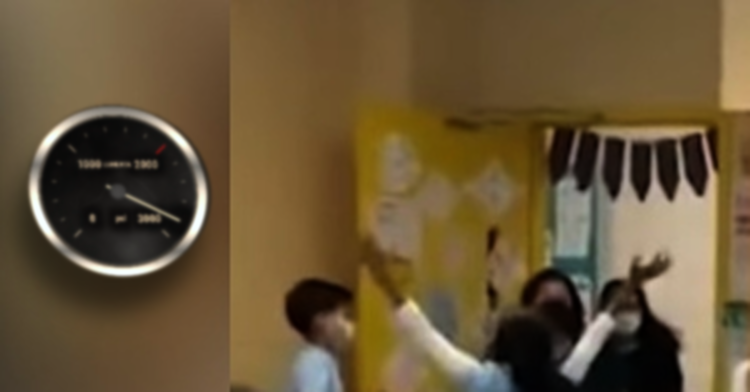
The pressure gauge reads 2800 psi
